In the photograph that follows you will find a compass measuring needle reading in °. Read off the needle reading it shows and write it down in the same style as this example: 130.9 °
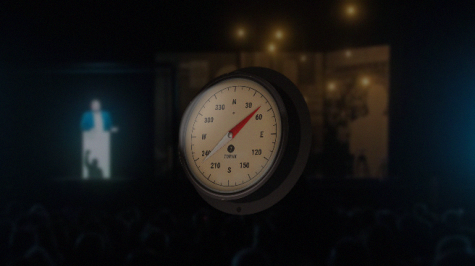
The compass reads 50 °
